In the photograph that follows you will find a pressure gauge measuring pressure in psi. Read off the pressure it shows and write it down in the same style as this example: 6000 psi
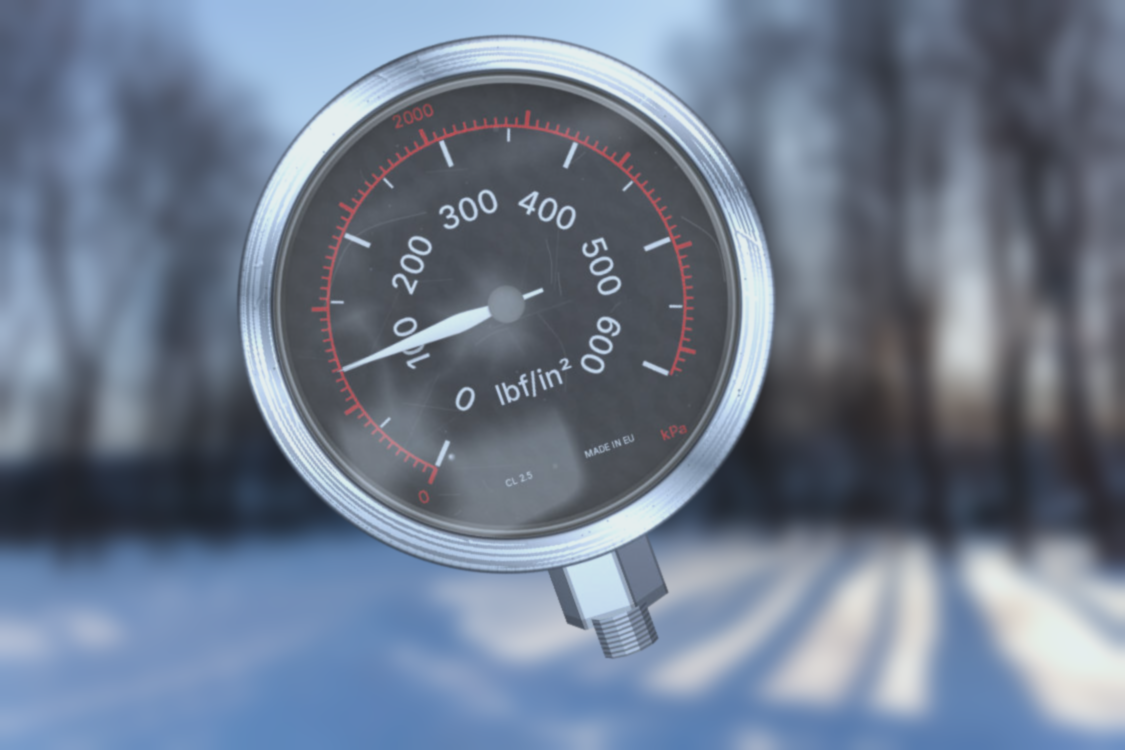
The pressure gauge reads 100 psi
